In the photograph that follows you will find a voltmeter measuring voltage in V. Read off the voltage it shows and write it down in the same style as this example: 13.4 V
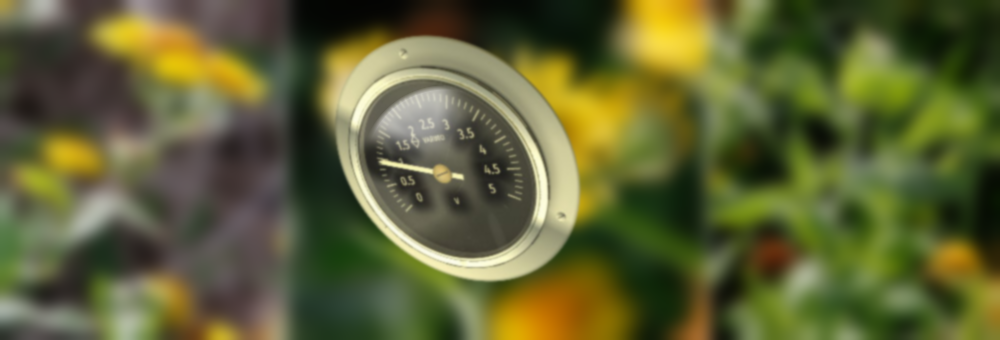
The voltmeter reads 1 V
